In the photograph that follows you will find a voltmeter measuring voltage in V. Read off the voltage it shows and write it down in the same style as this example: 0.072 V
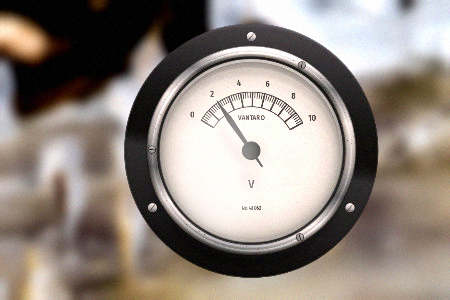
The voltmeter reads 2 V
